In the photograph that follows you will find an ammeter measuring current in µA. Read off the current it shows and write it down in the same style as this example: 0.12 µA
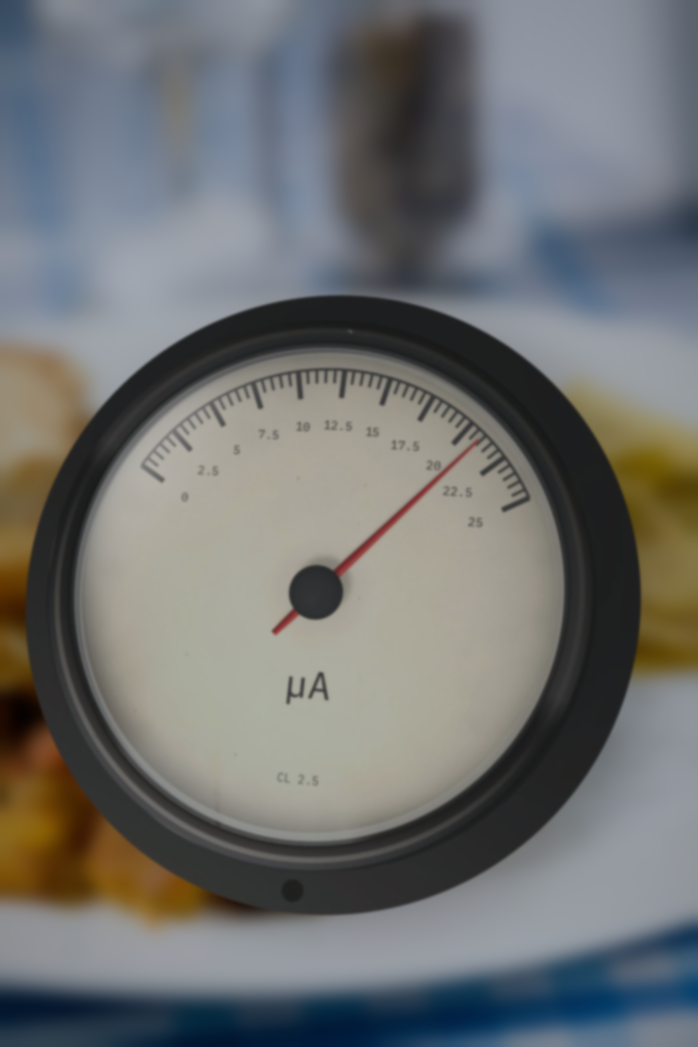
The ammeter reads 21 µA
